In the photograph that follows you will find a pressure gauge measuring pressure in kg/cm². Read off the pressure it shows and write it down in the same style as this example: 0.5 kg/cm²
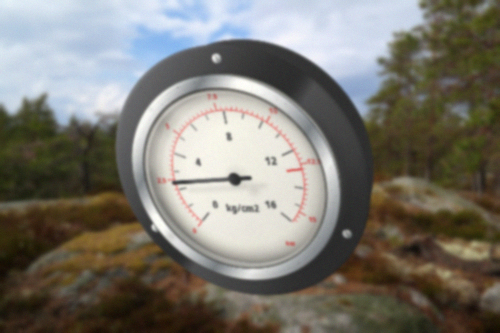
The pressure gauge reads 2.5 kg/cm²
